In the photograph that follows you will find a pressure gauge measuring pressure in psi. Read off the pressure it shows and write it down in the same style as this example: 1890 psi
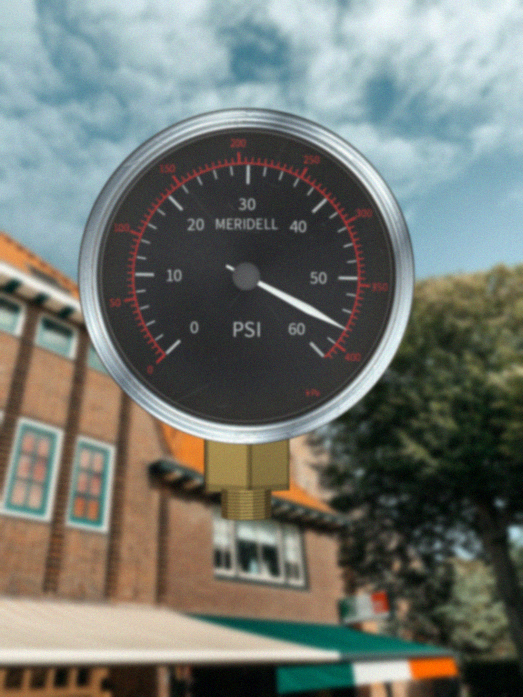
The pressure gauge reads 56 psi
